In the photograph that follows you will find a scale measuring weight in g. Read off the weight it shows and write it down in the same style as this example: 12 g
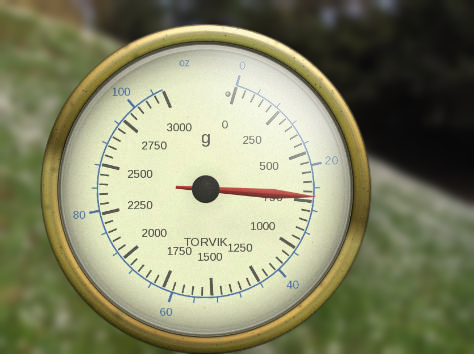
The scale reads 725 g
